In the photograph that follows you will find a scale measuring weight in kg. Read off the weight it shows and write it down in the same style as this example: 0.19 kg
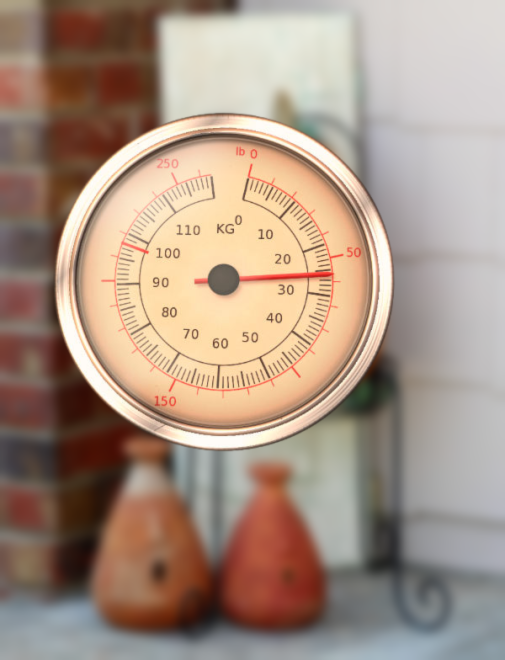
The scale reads 26 kg
